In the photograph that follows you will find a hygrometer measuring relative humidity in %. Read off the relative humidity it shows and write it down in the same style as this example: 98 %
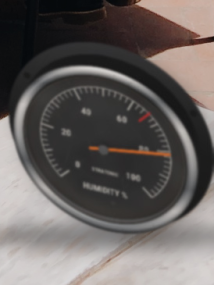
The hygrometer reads 80 %
